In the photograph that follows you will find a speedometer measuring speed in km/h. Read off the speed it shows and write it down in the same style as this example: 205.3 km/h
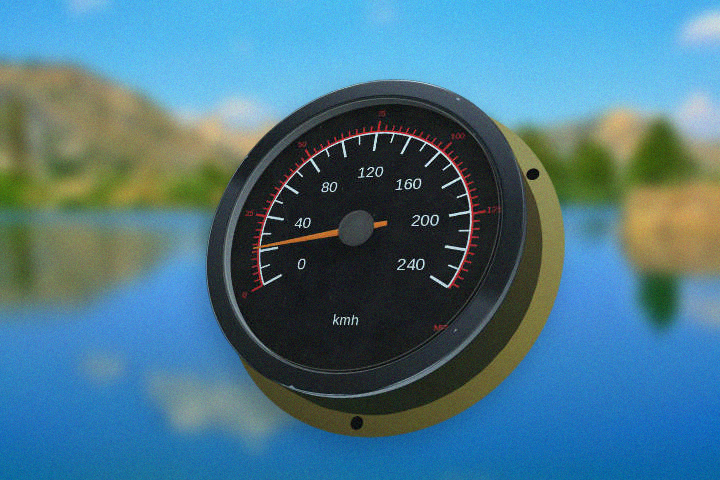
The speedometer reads 20 km/h
